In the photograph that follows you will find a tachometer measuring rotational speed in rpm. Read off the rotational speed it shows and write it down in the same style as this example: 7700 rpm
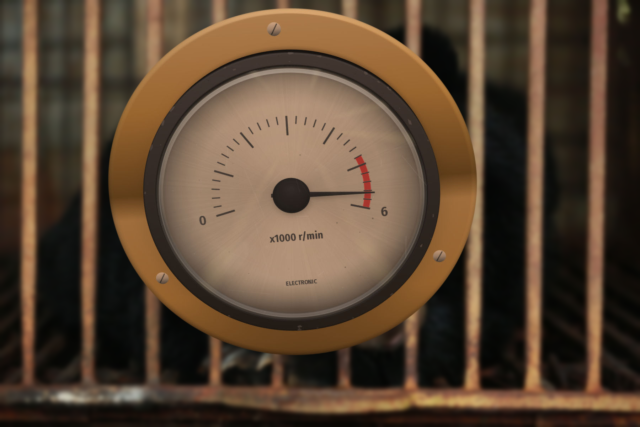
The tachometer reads 5600 rpm
